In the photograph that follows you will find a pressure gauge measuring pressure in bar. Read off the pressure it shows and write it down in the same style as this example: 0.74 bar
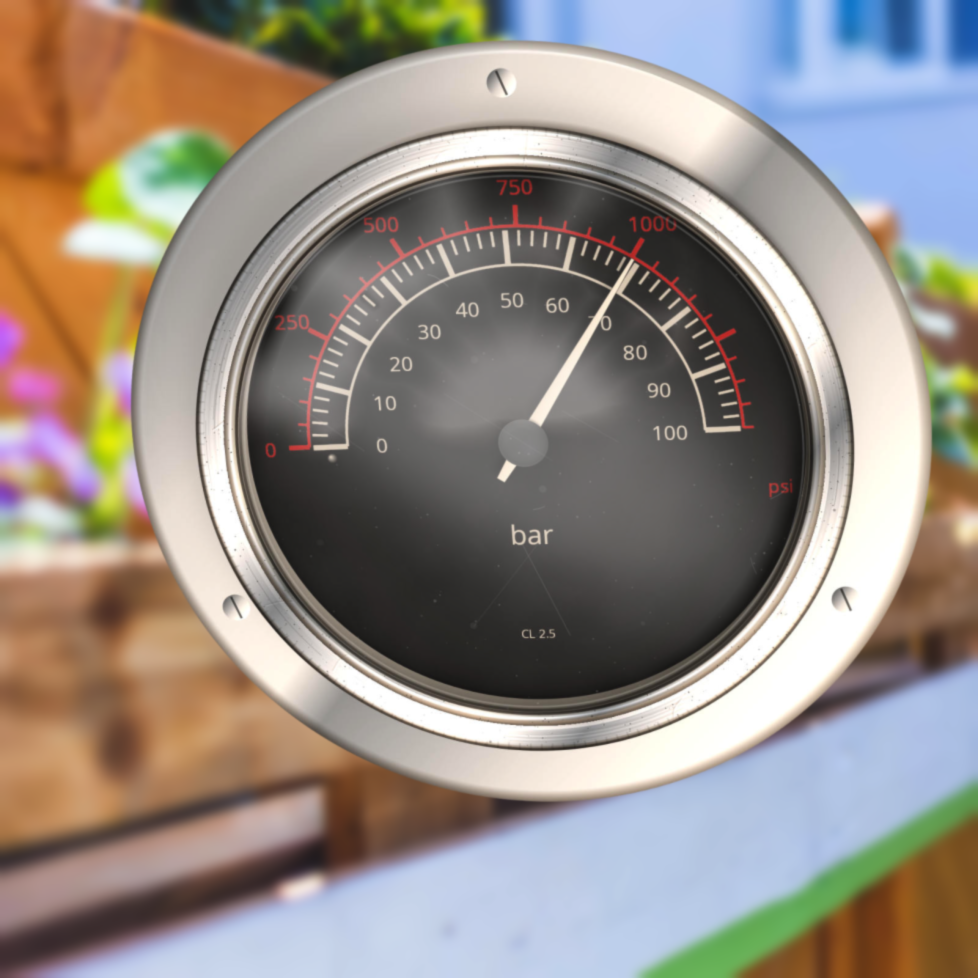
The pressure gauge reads 69 bar
